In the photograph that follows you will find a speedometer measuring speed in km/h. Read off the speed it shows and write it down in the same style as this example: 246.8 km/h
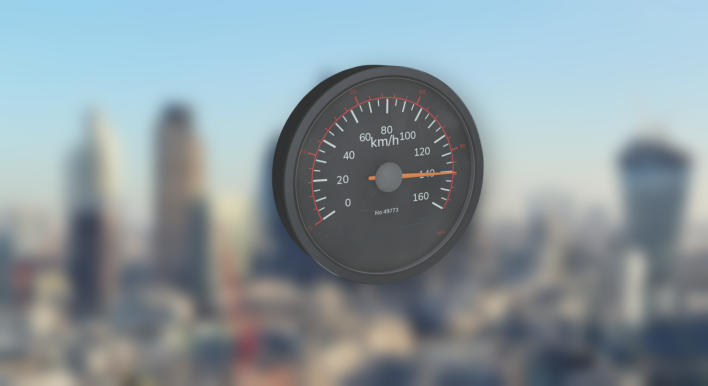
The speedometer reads 140 km/h
